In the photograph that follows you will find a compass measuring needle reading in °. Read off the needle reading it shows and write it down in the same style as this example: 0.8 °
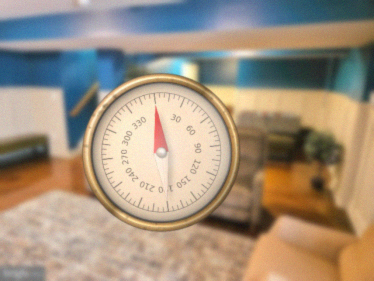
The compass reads 0 °
